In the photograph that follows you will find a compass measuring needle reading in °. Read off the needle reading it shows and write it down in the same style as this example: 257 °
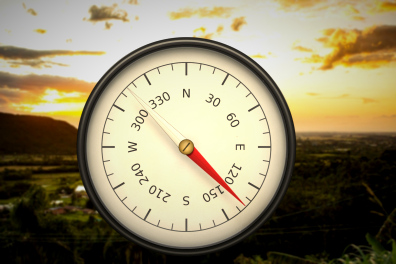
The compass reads 135 °
